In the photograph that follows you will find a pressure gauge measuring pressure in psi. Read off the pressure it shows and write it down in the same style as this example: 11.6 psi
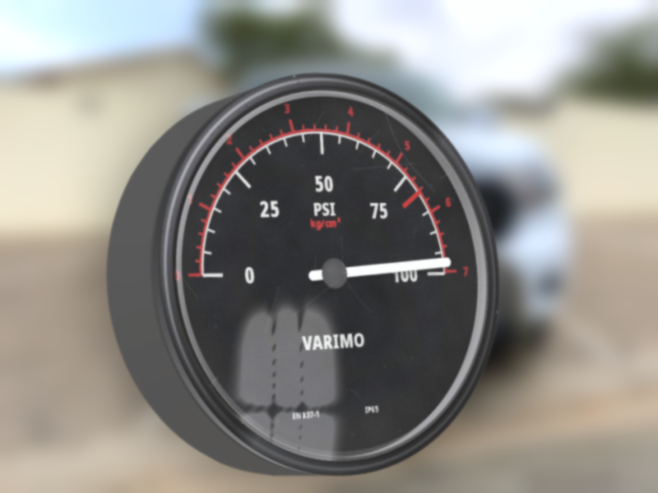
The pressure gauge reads 97.5 psi
